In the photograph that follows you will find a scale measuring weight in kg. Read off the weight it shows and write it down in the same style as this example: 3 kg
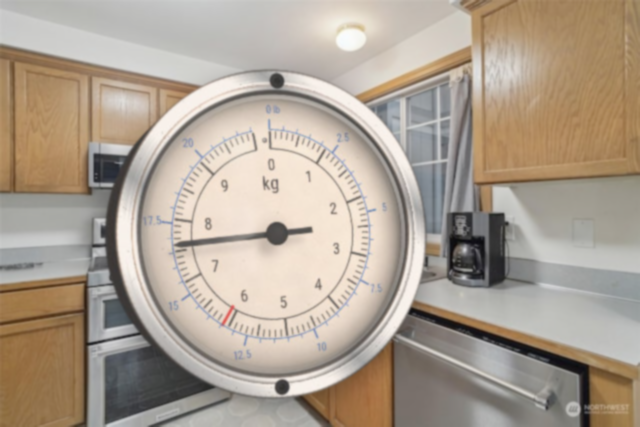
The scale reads 7.6 kg
